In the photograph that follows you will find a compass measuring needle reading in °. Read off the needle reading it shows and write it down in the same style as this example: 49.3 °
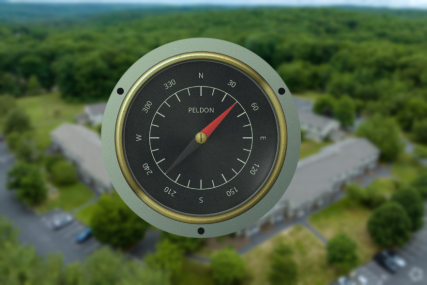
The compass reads 45 °
